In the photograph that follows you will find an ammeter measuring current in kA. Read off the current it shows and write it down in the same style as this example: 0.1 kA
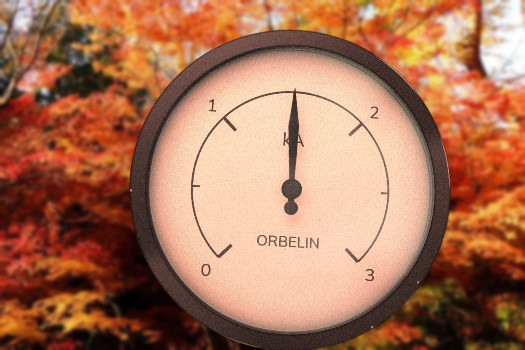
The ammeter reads 1.5 kA
